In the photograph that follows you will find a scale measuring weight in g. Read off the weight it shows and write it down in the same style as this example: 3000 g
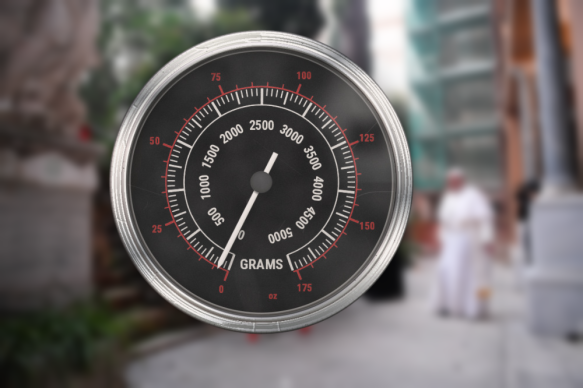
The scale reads 100 g
